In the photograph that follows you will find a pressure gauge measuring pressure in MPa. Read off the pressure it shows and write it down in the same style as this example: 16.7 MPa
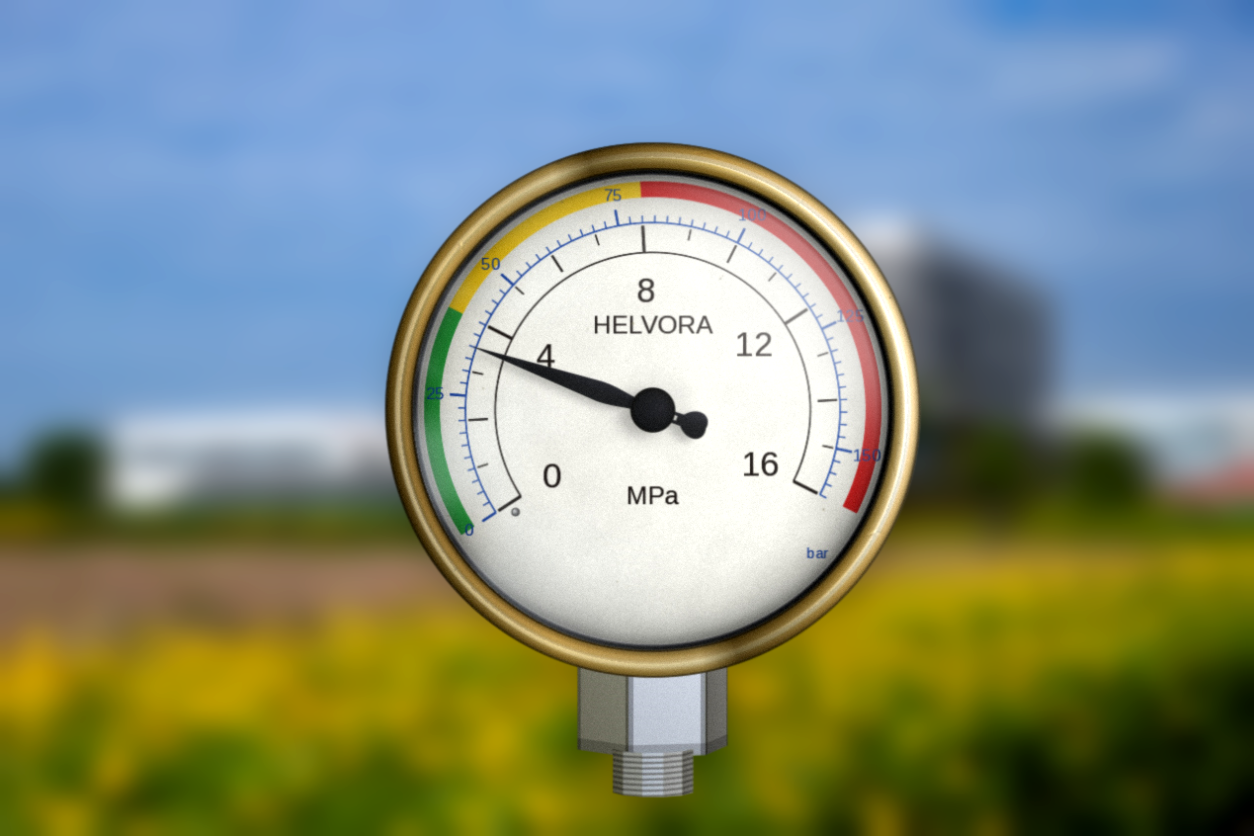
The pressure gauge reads 3.5 MPa
